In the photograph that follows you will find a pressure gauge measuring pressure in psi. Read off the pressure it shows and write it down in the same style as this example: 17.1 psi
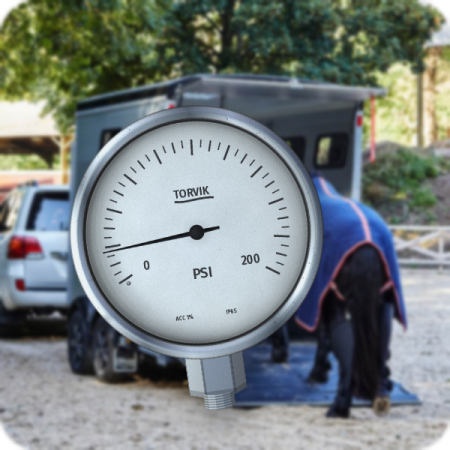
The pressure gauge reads 17.5 psi
